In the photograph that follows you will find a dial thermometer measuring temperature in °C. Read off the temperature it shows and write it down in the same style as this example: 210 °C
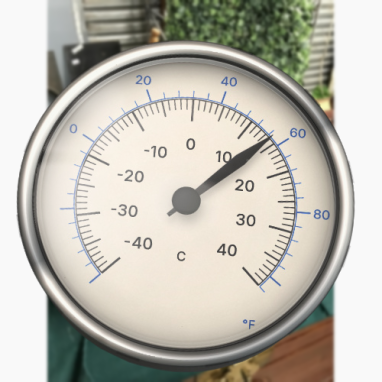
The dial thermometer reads 14 °C
